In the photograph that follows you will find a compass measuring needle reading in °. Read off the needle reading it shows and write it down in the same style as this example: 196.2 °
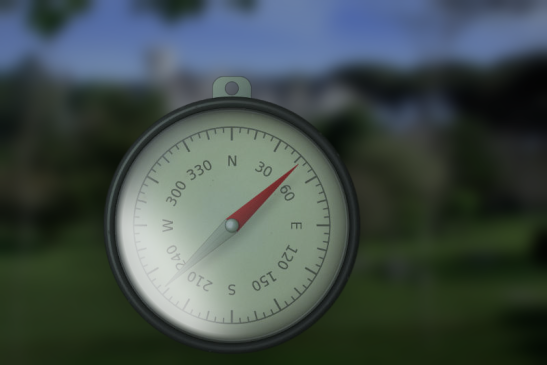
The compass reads 47.5 °
